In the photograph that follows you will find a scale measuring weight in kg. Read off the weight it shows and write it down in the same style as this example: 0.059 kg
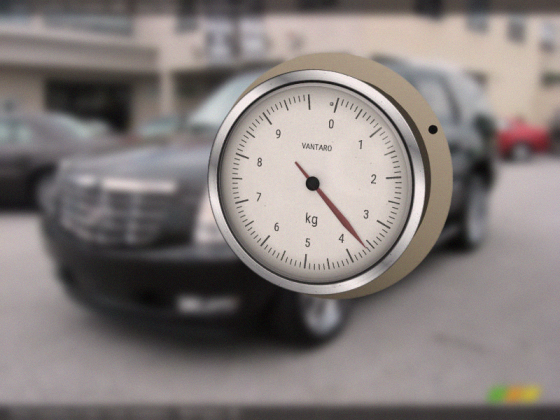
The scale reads 3.6 kg
